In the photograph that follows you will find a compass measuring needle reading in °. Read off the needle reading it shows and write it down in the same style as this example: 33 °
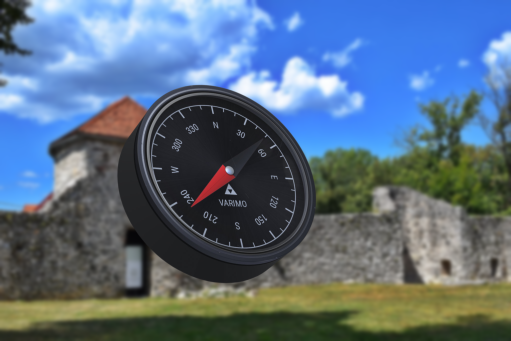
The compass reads 230 °
